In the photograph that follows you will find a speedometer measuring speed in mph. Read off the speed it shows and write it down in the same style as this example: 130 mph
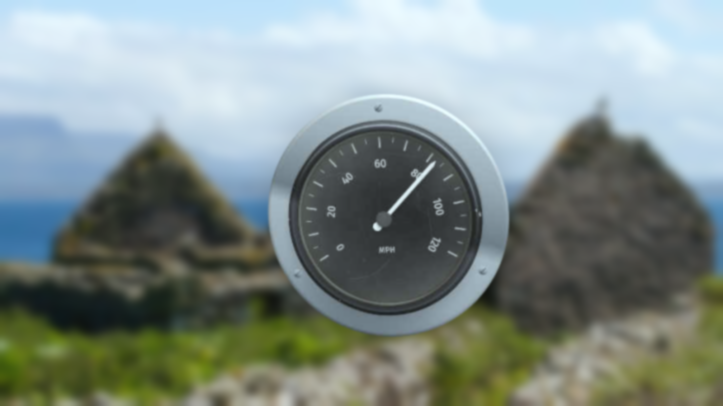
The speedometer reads 82.5 mph
